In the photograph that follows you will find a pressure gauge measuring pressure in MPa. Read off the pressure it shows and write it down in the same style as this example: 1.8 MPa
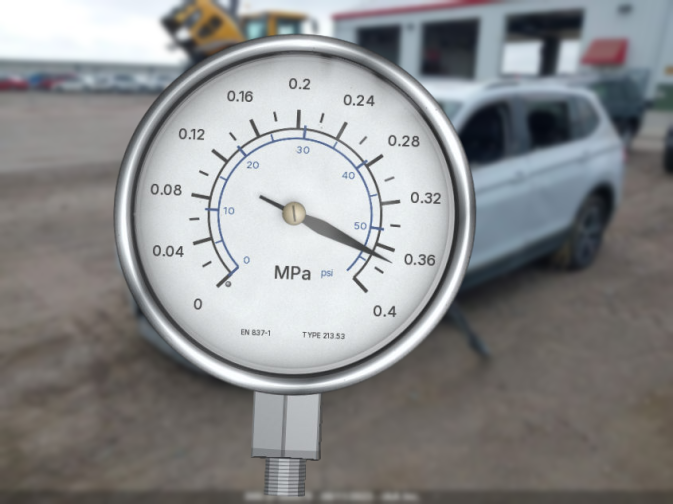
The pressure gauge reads 0.37 MPa
